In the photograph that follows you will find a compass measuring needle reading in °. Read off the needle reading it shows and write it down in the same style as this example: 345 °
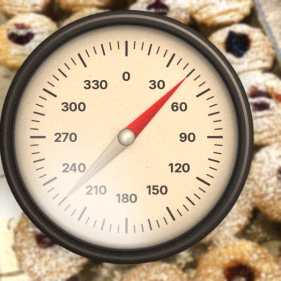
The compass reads 45 °
